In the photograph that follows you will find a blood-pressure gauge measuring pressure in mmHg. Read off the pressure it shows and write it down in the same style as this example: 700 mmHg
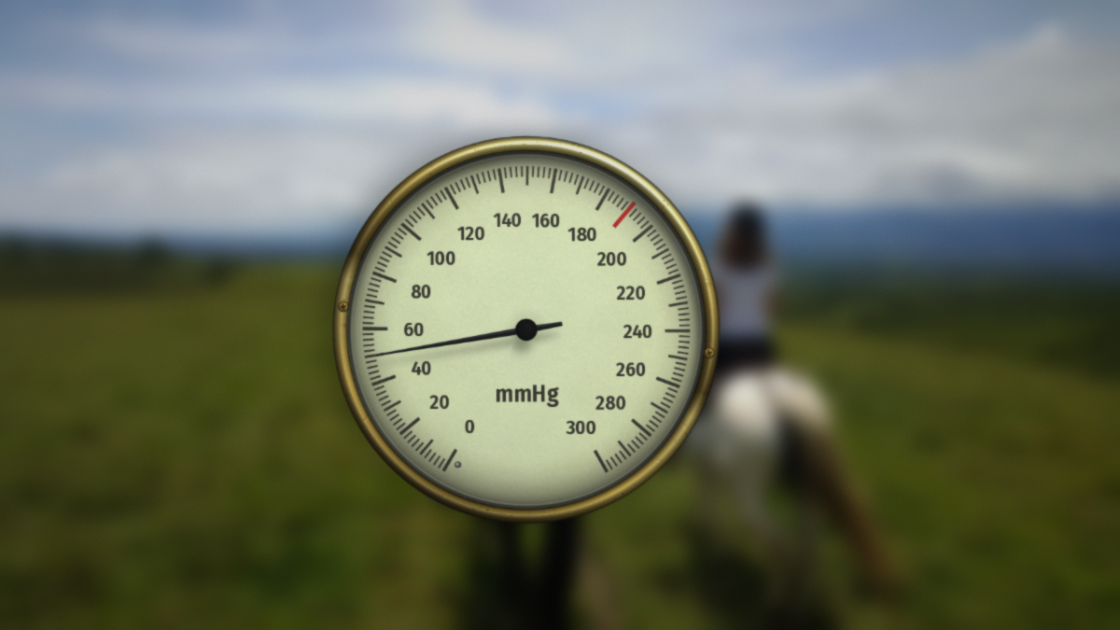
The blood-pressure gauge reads 50 mmHg
